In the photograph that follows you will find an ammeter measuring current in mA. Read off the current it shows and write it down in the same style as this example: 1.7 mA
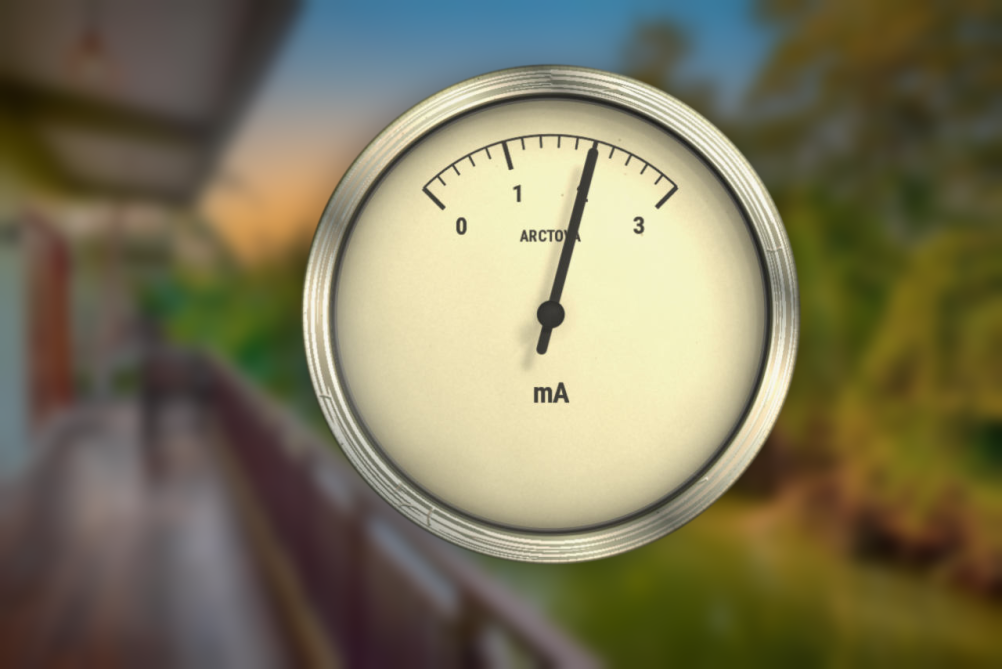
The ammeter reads 2 mA
